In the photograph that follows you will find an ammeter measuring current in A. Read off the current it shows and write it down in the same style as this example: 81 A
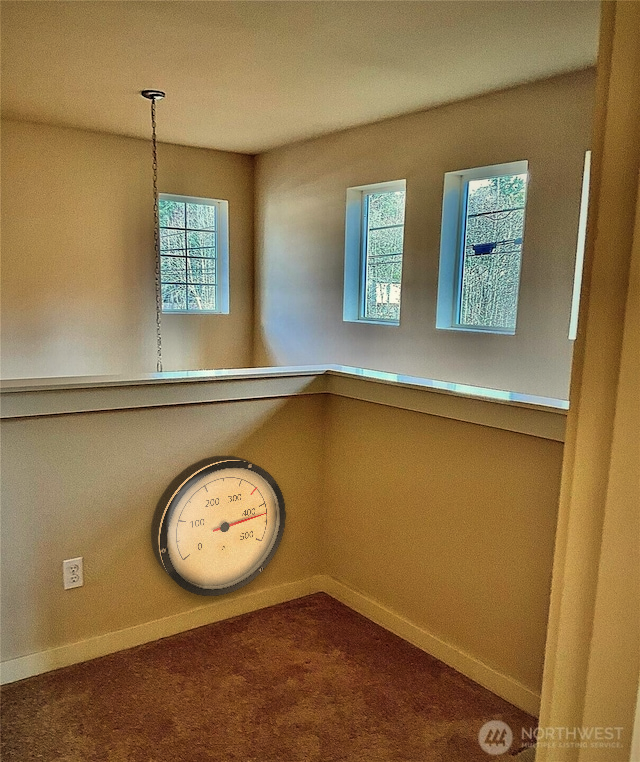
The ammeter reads 425 A
